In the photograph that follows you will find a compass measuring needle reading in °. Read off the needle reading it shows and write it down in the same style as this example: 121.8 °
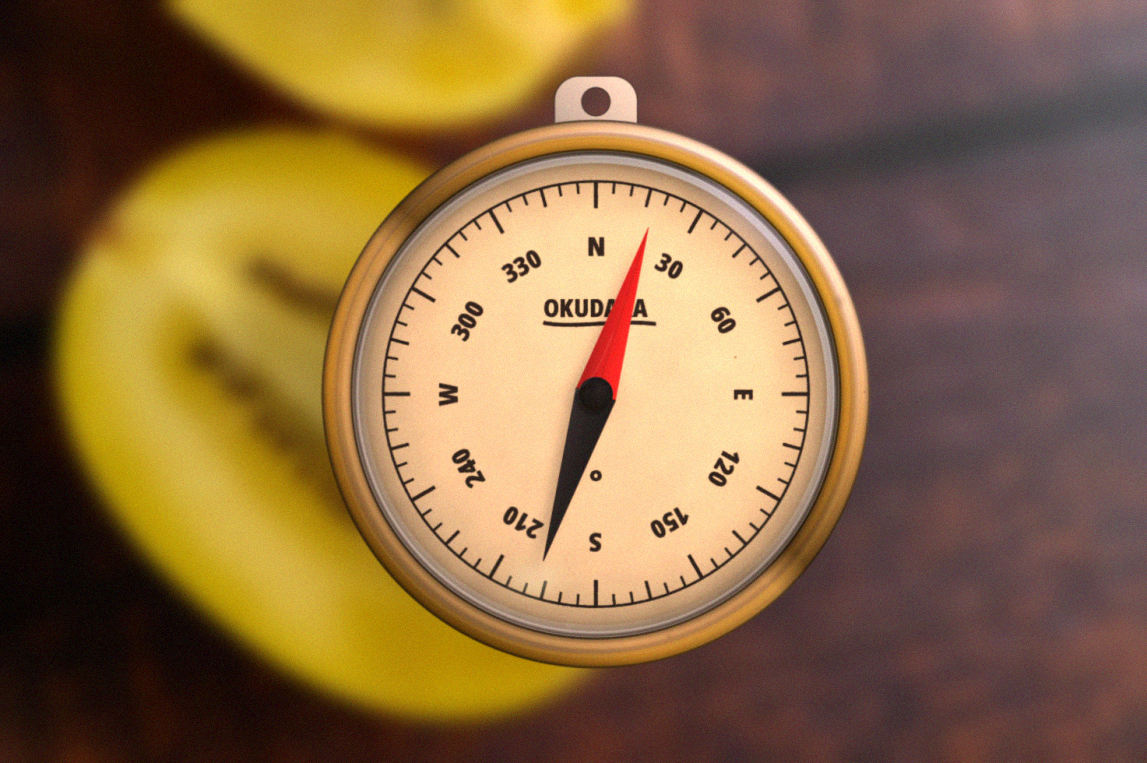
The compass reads 17.5 °
